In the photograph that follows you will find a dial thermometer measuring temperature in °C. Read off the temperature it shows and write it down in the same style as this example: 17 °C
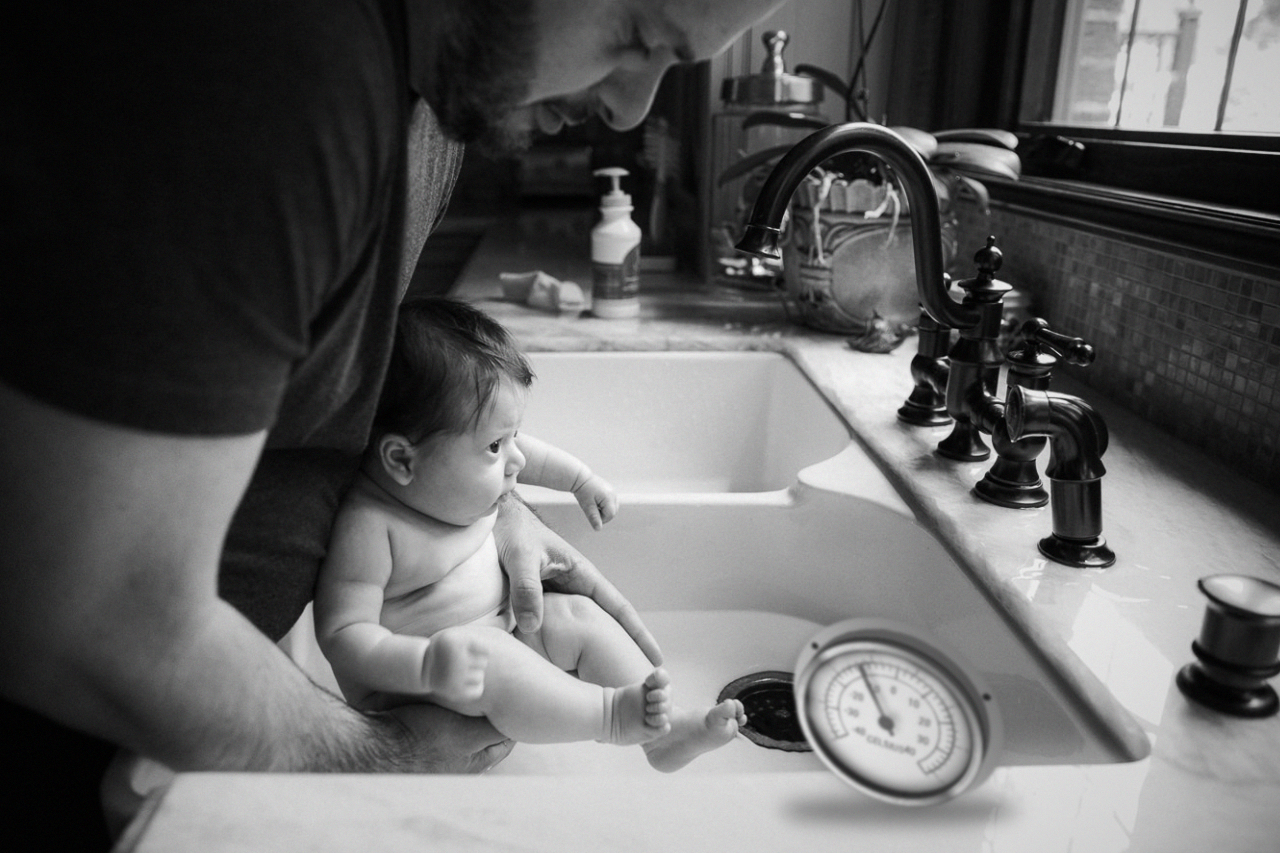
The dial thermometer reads -10 °C
